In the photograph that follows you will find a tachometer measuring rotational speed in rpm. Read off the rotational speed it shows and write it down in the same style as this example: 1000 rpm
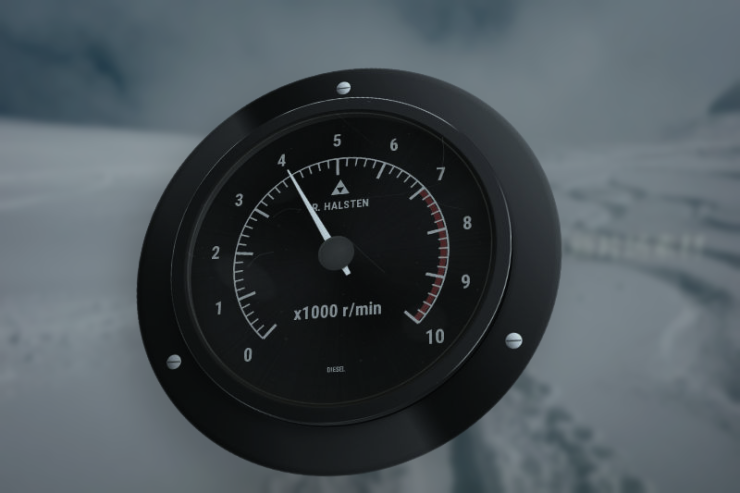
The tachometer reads 4000 rpm
